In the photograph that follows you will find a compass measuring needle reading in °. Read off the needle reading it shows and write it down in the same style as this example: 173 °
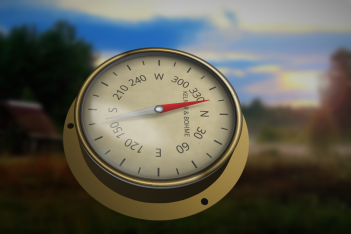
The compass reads 345 °
